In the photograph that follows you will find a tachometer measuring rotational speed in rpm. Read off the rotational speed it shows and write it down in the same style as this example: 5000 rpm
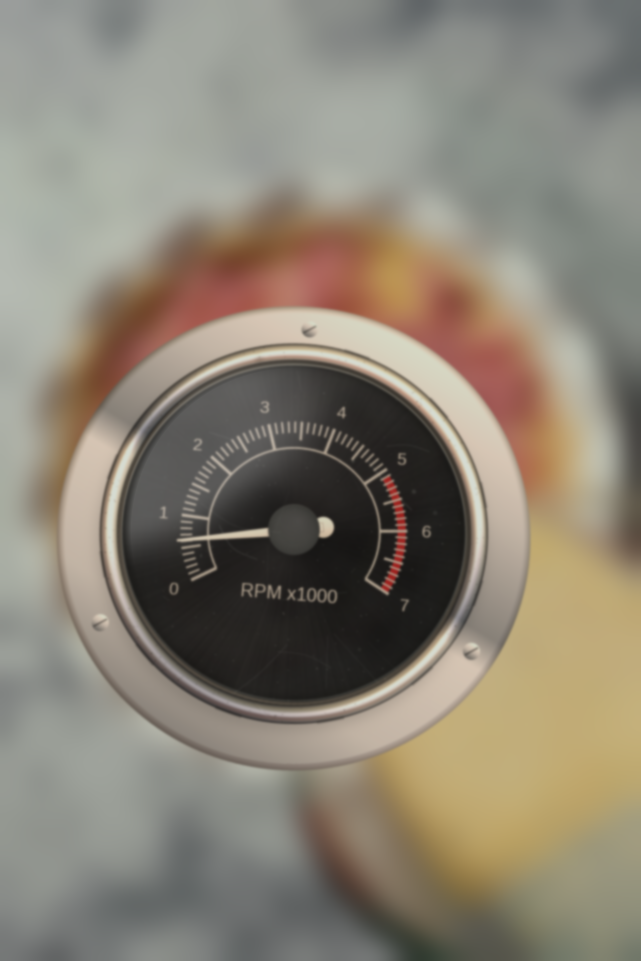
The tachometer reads 600 rpm
